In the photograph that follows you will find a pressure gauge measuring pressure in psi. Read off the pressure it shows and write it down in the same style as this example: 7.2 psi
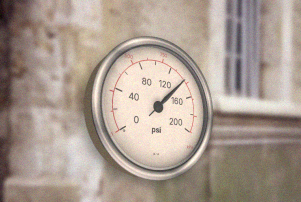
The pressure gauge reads 140 psi
